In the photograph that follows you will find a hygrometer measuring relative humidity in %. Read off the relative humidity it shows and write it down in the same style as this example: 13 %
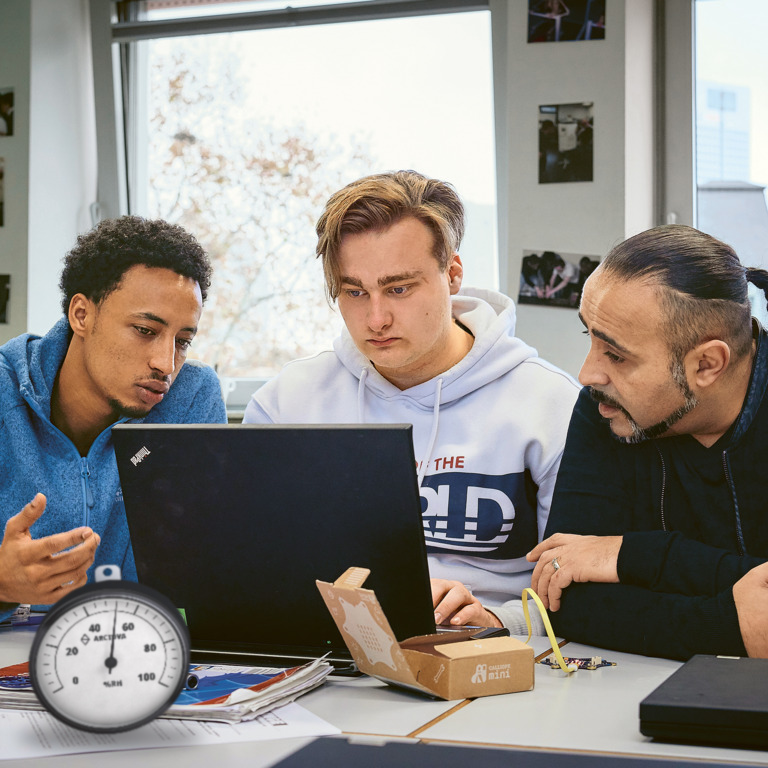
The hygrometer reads 52 %
